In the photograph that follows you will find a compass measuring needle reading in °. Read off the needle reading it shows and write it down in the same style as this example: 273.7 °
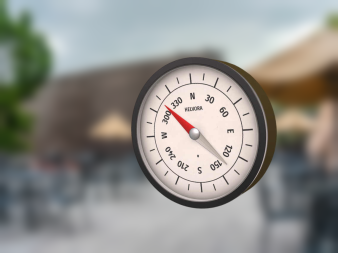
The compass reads 315 °
